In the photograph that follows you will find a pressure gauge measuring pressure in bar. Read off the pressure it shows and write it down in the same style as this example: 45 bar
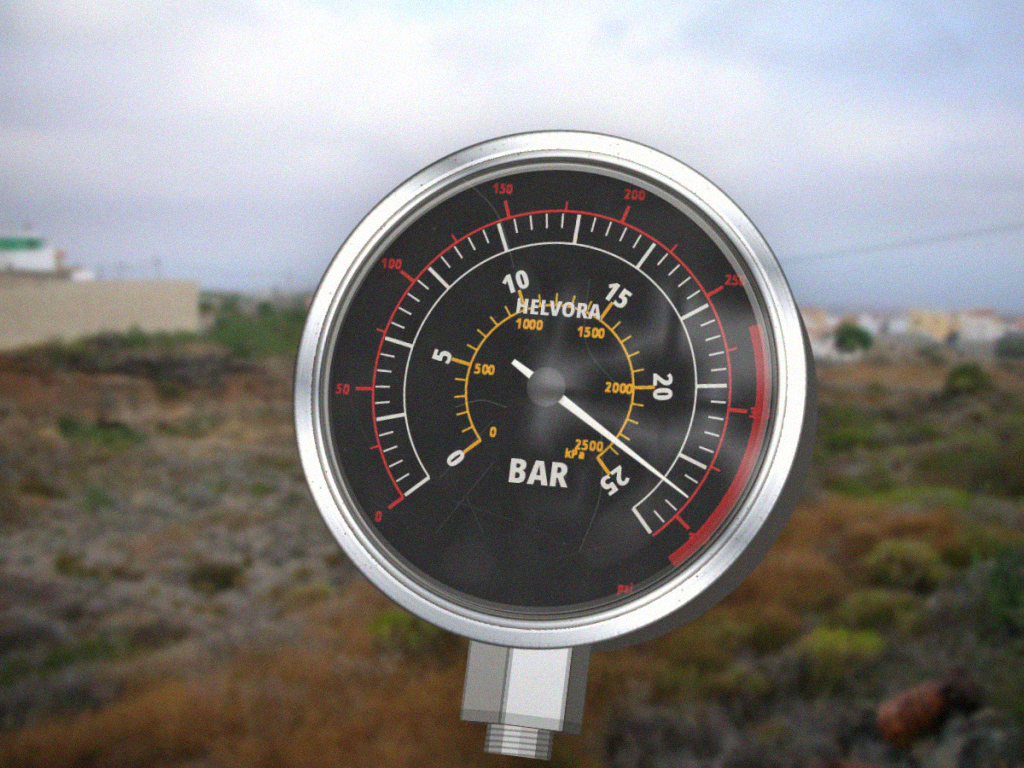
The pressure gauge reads 23.5 bar
